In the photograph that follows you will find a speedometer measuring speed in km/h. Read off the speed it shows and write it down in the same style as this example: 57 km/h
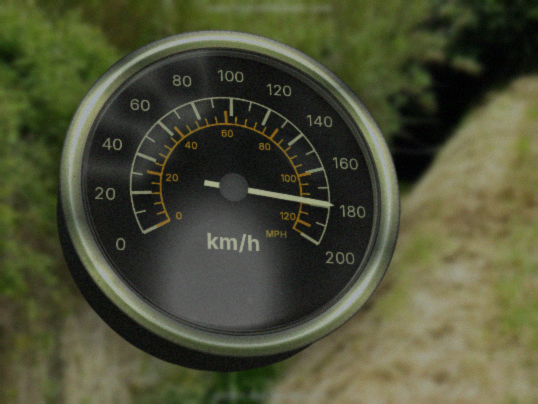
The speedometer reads 180 km/h
